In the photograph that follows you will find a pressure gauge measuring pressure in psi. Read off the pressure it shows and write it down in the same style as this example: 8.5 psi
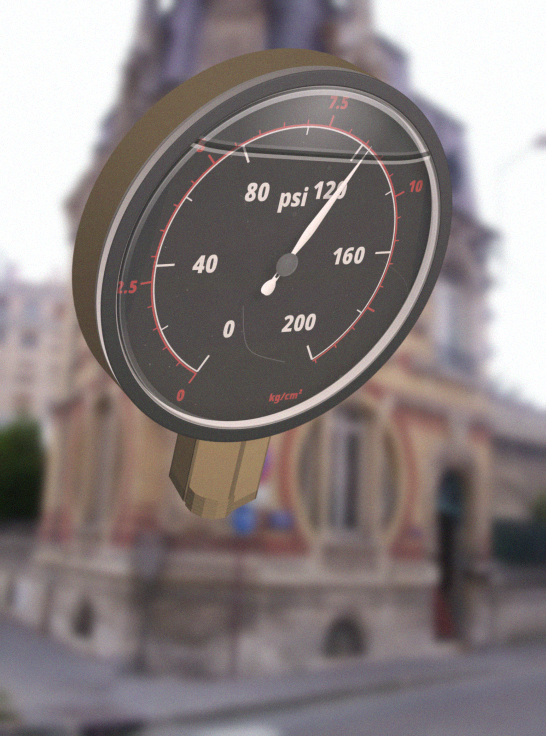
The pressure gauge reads 120 psi
